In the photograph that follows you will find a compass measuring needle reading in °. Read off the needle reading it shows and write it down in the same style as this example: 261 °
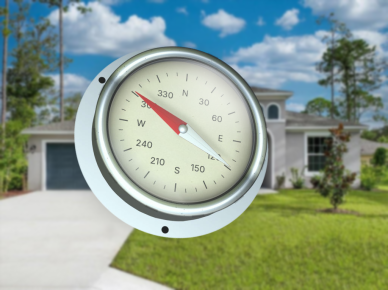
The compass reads 300 °
